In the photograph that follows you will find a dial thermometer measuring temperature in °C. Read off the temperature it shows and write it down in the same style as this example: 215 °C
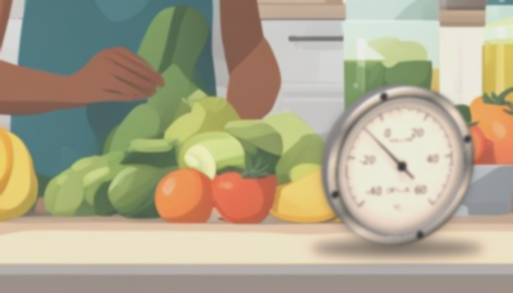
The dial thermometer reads -8 °C
